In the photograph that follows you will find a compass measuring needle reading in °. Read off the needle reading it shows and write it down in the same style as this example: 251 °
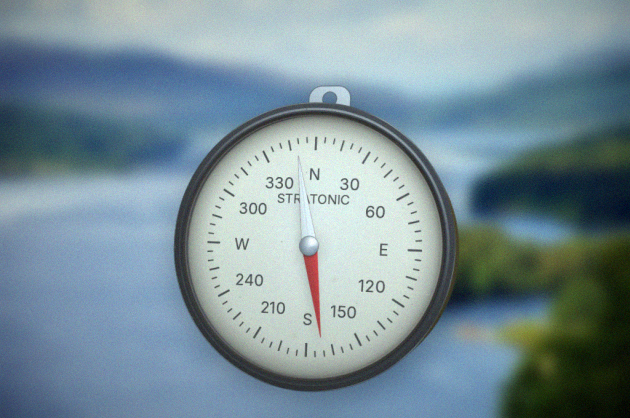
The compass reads 170 °
